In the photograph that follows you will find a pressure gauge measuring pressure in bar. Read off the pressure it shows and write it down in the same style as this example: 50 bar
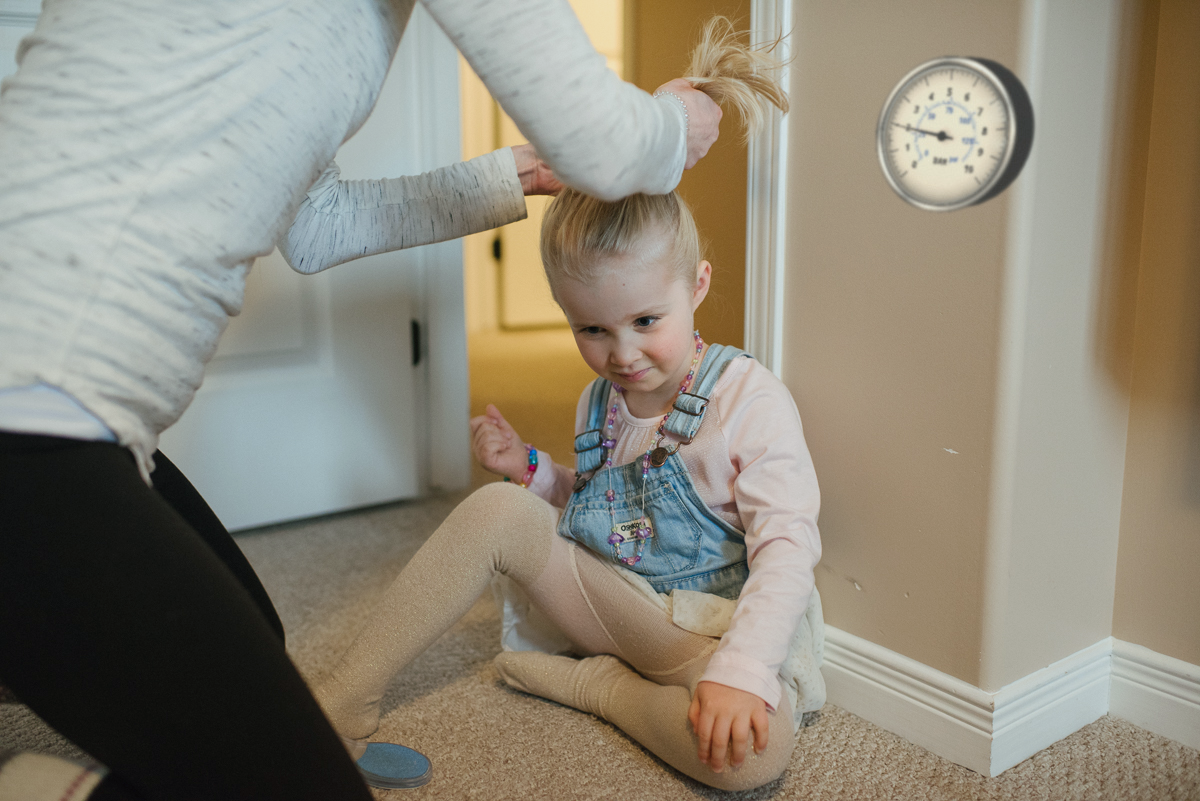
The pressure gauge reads 2 bar
